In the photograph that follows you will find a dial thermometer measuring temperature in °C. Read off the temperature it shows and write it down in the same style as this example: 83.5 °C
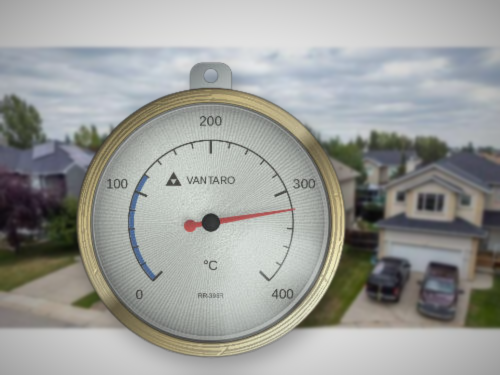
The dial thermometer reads 320 °C
